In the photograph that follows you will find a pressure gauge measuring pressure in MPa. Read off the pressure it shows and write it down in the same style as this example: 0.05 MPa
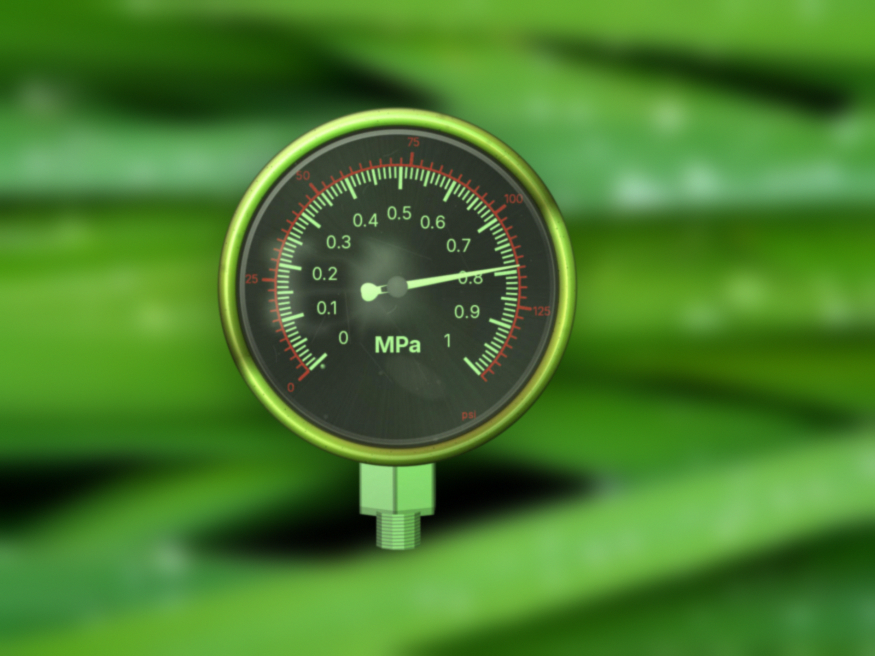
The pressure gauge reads 0.79 MPa
